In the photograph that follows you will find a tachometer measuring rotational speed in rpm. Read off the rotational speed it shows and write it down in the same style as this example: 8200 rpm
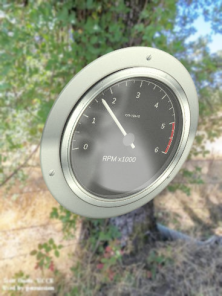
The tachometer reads 1625 rpm
